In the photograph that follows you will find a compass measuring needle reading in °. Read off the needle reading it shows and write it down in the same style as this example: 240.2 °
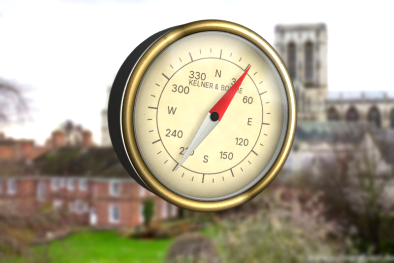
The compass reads 30 °
